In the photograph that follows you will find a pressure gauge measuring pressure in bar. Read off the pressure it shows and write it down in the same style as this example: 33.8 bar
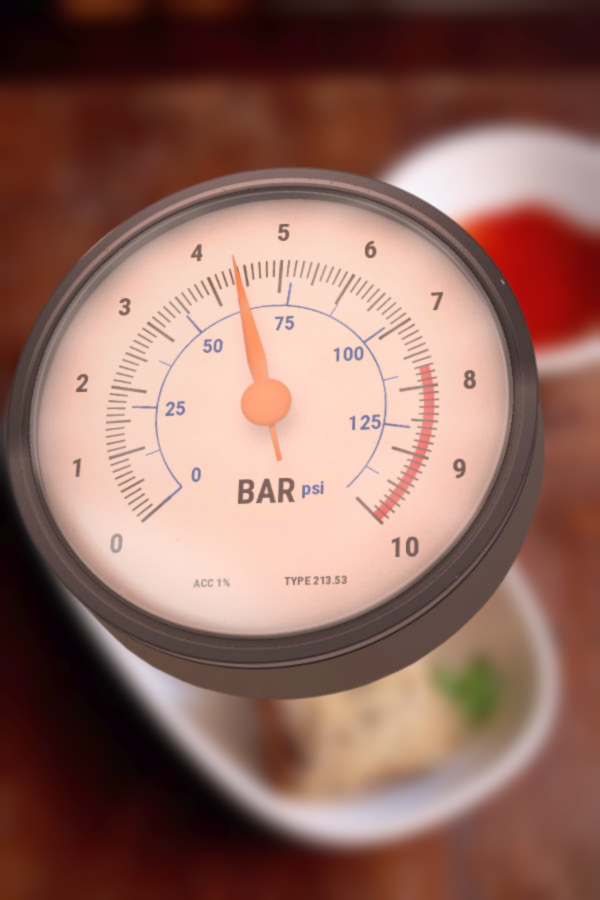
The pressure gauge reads 4.4 bar
